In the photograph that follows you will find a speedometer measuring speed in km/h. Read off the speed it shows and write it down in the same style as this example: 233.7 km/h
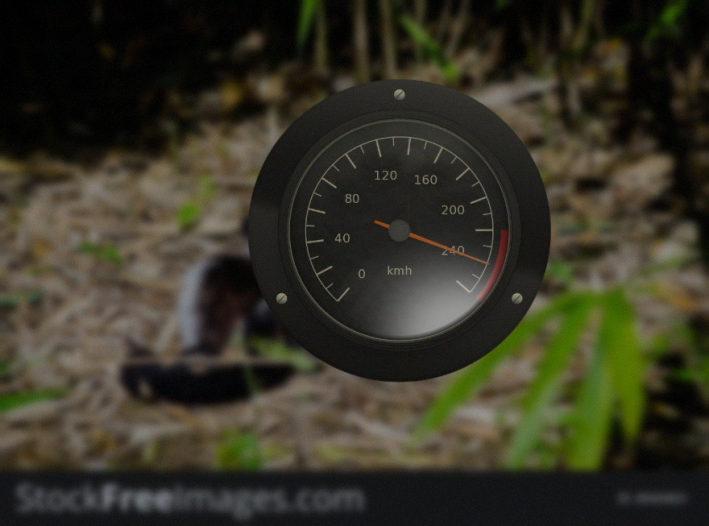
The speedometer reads 240 km/h
